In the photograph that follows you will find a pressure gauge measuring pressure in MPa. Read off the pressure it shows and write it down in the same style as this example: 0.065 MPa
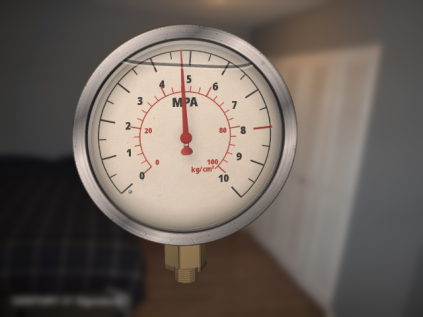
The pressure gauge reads 4.75 MPa
